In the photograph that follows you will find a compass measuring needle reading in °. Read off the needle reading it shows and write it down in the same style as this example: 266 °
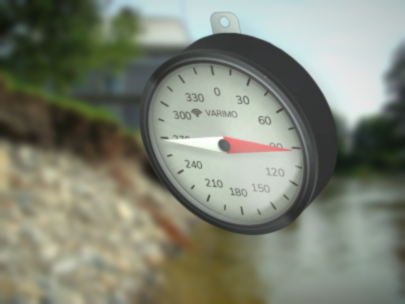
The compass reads 90 °
